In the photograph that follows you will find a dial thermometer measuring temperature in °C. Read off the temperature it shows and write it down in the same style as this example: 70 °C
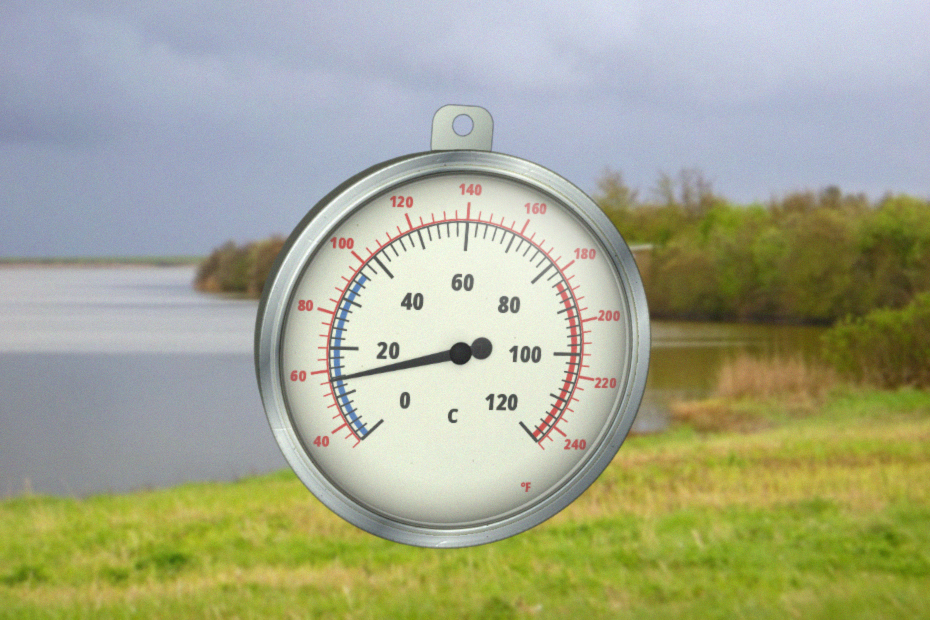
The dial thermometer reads 14 °C
